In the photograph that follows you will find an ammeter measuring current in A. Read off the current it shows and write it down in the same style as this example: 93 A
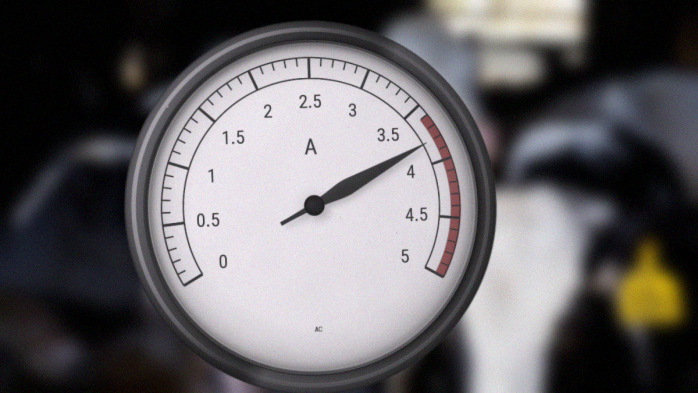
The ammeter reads 3.8 A
